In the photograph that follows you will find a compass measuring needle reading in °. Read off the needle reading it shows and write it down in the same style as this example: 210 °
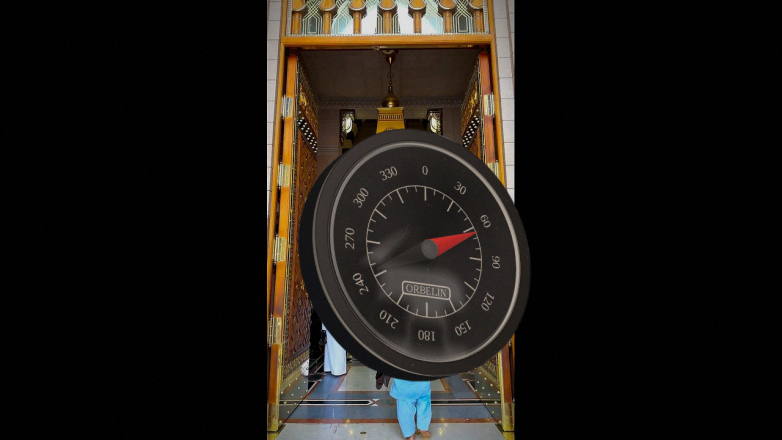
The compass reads 65 °
